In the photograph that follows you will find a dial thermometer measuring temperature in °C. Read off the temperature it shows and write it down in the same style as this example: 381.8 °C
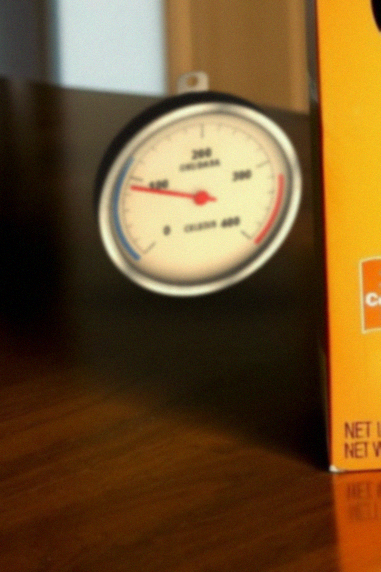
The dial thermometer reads 90 °C
